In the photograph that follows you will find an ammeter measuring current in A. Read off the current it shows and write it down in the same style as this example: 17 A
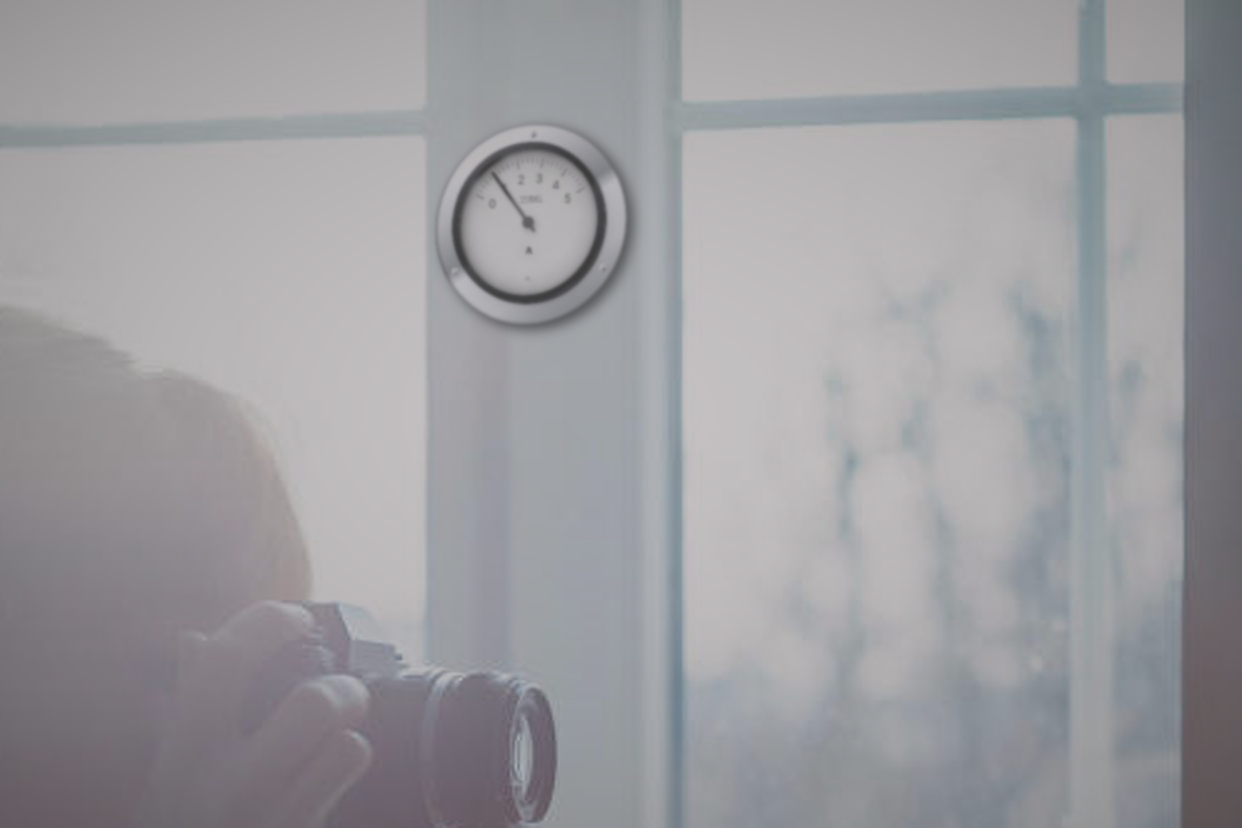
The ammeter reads 1 A
